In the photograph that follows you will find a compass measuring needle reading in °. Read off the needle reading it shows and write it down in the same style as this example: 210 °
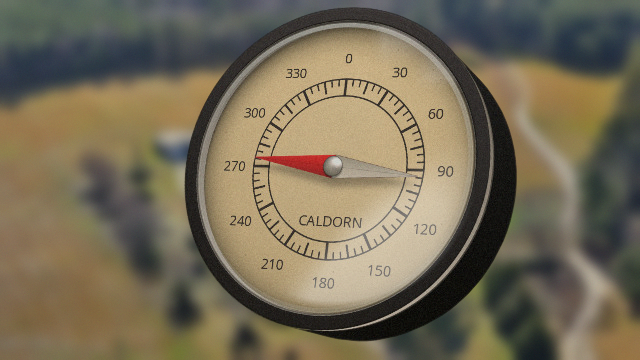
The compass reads 275 °
